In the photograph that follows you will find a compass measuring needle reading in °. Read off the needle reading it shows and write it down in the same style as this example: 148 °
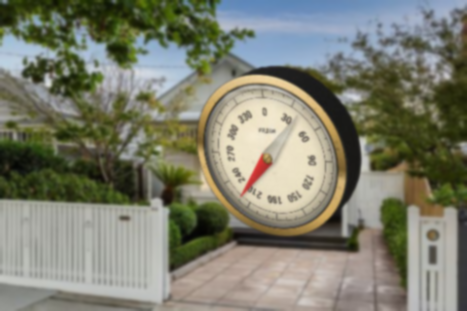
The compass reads 220 °
